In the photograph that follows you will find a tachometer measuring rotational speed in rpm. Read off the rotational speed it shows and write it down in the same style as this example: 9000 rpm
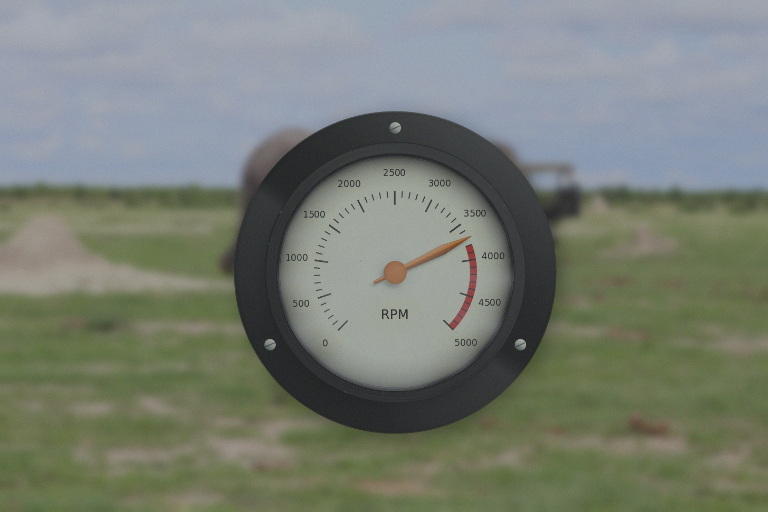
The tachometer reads 3700 rpm
